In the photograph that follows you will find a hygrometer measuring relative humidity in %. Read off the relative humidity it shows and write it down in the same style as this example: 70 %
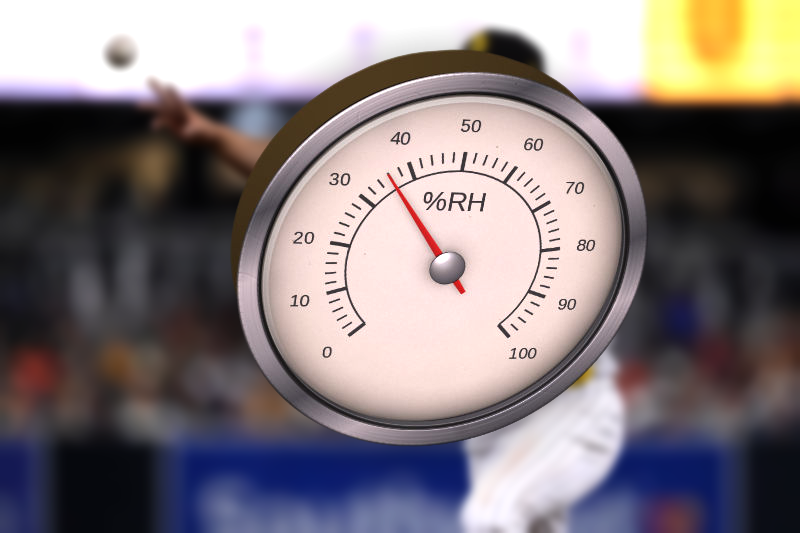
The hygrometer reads 36 %
